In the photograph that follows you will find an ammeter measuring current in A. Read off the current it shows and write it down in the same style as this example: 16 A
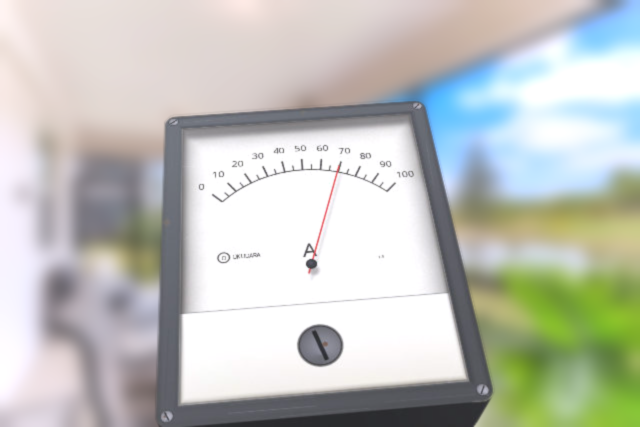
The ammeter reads 70 A
